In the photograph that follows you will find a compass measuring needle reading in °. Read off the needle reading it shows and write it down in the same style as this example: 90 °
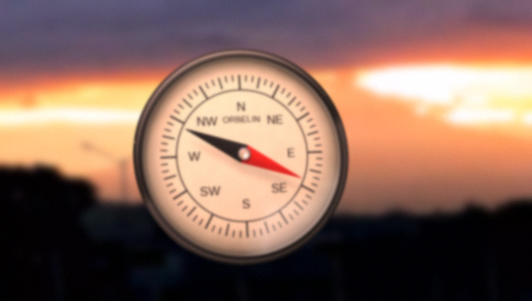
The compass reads 115 °
